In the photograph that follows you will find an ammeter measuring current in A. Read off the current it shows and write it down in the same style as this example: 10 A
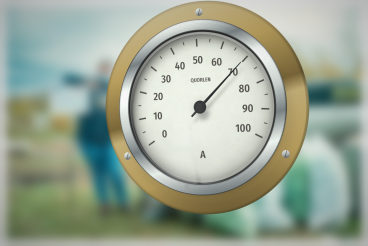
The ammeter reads 70 A
